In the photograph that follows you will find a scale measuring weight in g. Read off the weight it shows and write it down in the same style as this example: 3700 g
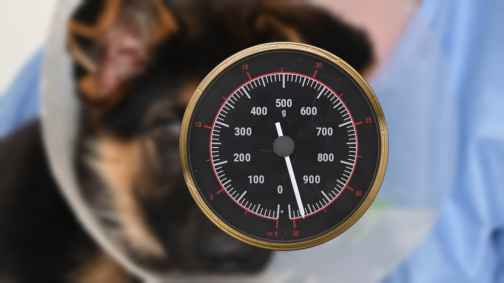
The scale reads 970 g
